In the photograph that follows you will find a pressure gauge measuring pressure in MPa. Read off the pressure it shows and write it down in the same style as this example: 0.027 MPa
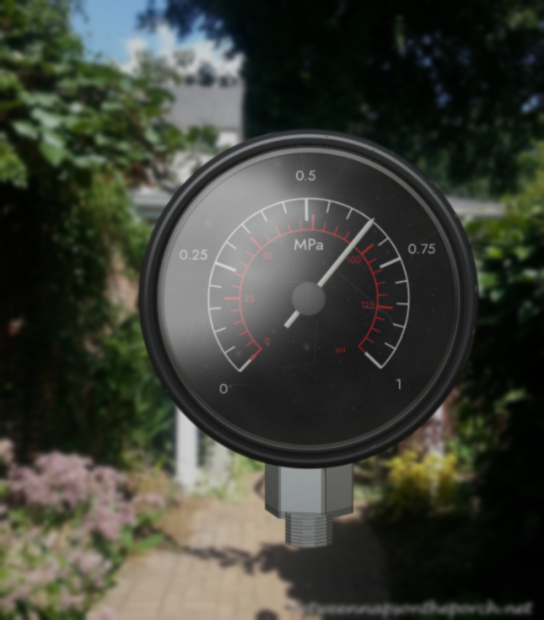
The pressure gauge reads 0.65 MPa
